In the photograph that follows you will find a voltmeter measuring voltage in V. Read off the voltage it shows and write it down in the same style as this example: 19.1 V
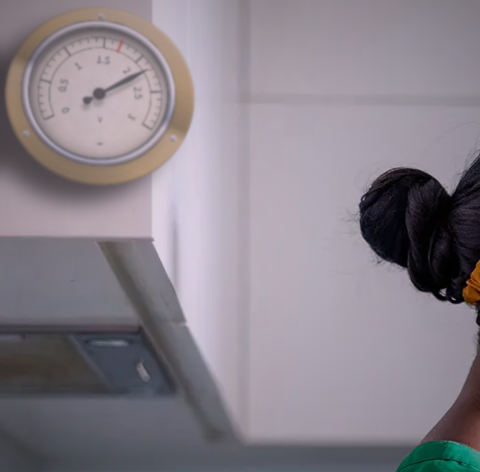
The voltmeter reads 2.2 V
